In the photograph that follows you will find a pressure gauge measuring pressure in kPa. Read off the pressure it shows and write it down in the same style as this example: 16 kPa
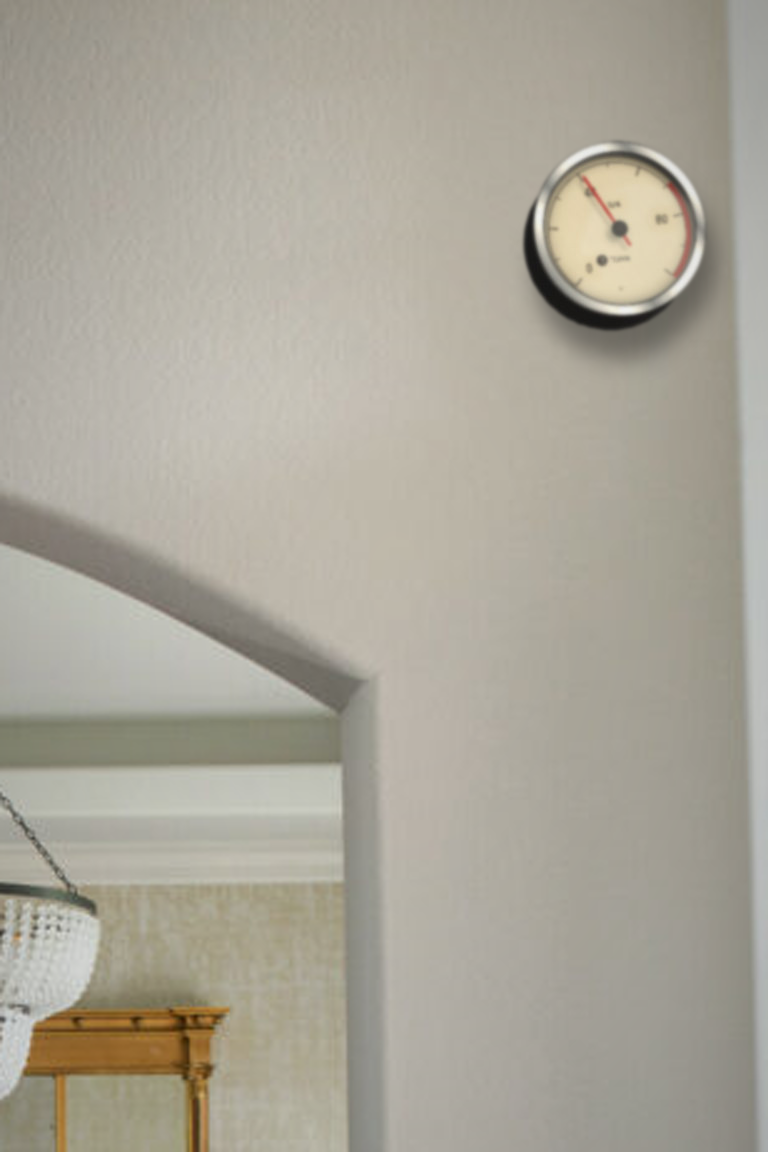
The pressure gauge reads 40 kPa
